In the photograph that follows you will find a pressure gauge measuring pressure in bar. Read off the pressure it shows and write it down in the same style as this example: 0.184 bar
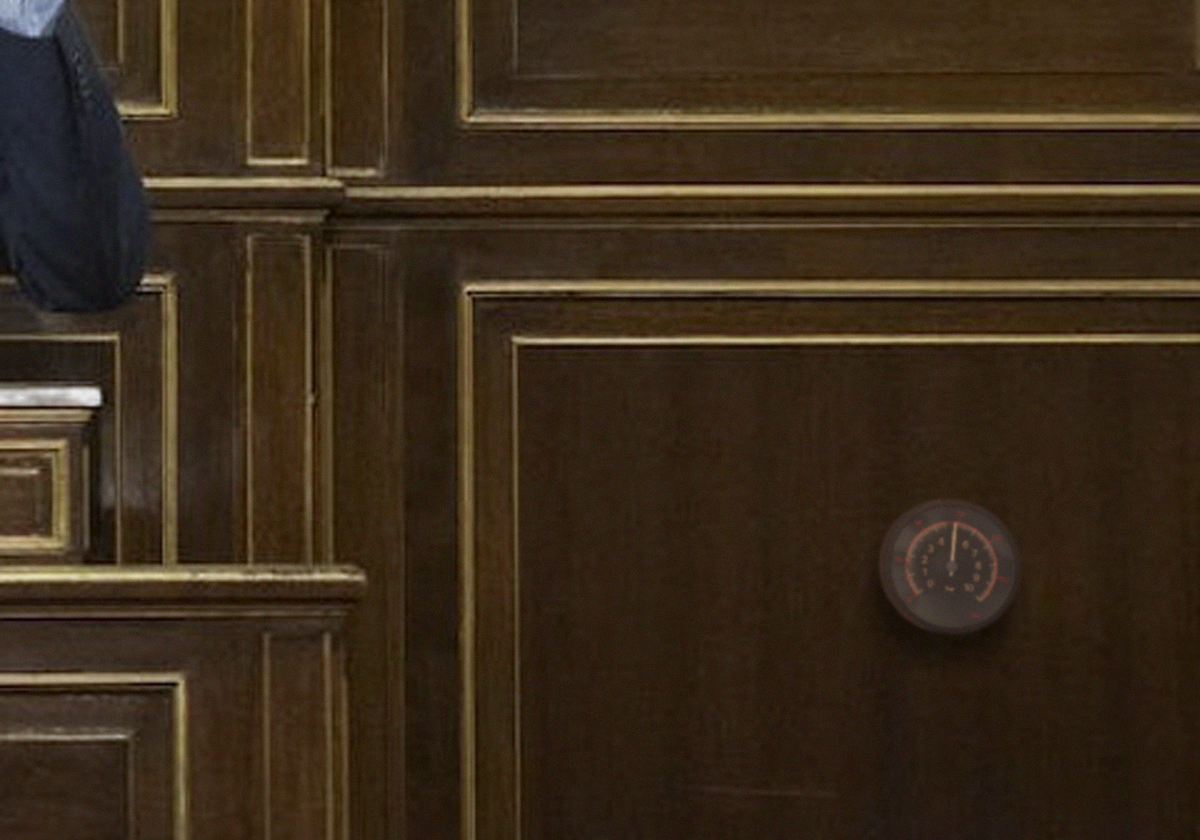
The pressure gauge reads 5 bar
